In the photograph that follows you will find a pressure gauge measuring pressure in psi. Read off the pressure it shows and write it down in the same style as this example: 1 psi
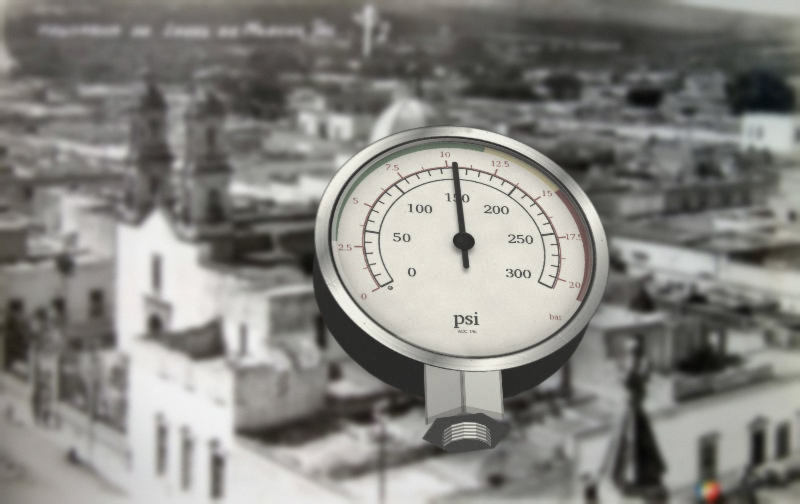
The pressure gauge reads 150 psi
